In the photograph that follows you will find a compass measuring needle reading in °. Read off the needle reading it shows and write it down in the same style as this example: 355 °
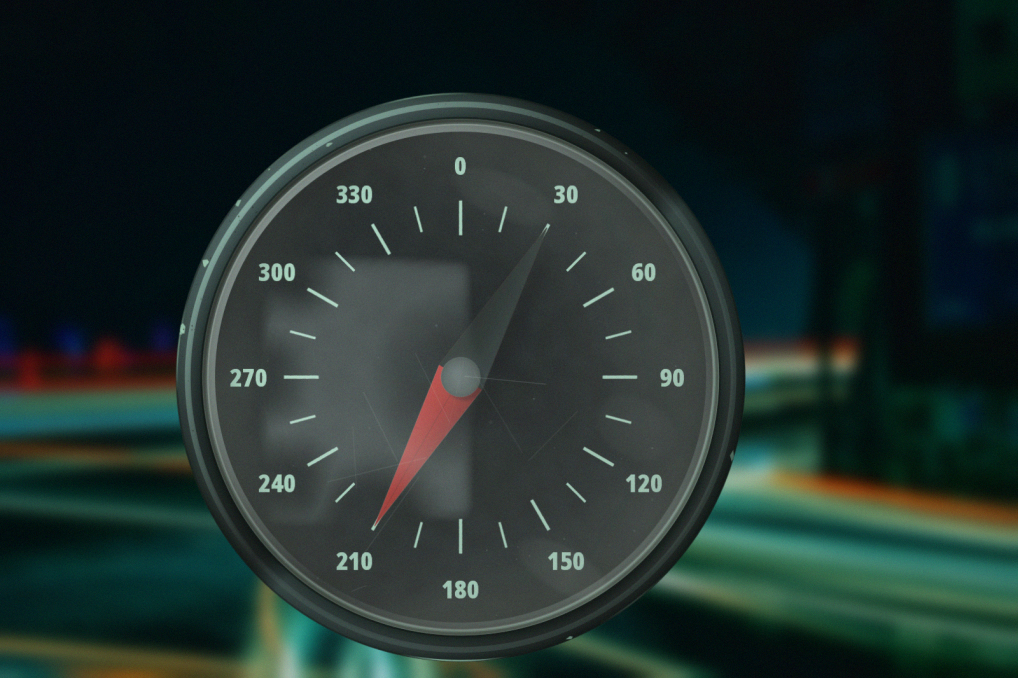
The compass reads 210 °
